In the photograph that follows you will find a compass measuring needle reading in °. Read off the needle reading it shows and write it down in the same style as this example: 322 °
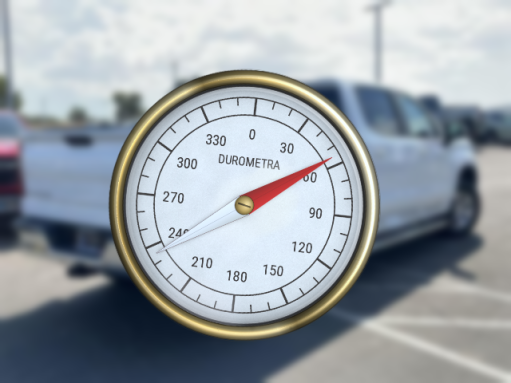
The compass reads 55 °
